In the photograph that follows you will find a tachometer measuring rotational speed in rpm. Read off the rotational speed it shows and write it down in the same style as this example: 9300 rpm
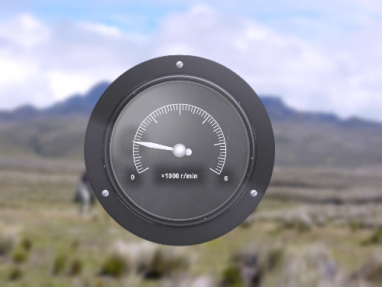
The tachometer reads 1000 rpm
